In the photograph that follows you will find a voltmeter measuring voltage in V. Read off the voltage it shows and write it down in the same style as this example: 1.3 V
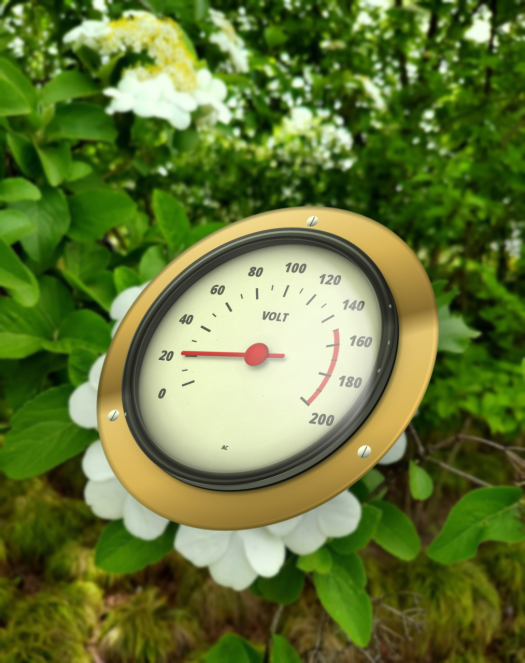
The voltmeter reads 20 V
